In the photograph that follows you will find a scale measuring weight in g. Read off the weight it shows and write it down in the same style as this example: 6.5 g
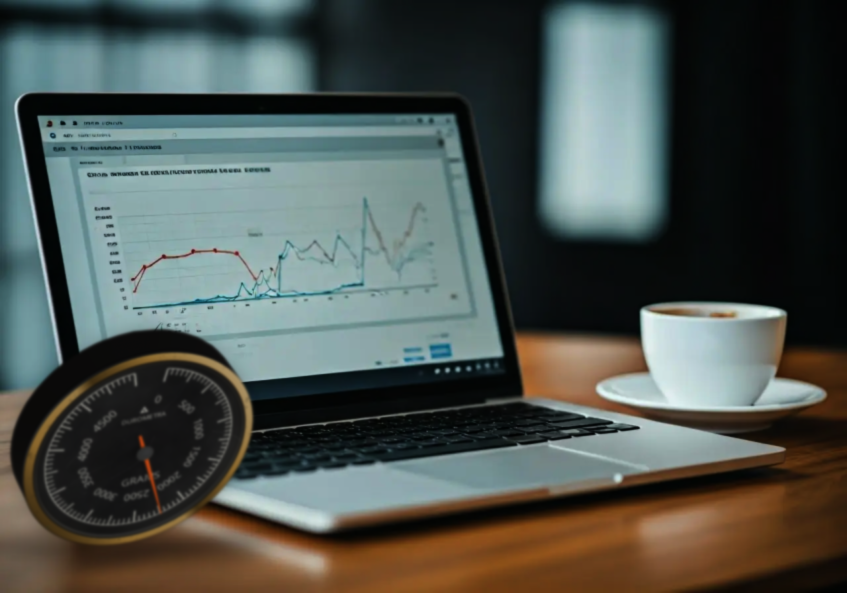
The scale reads 2250 g
